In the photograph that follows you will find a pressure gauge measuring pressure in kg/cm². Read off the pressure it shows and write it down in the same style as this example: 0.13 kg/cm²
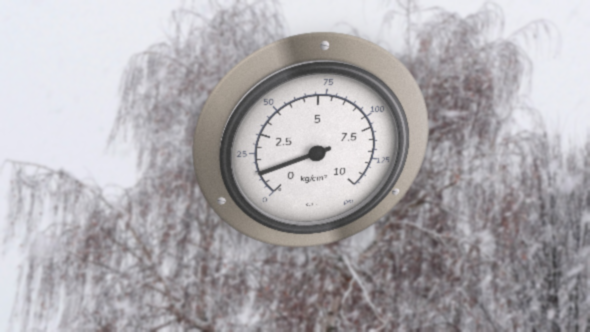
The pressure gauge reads 1 kg/cm²
